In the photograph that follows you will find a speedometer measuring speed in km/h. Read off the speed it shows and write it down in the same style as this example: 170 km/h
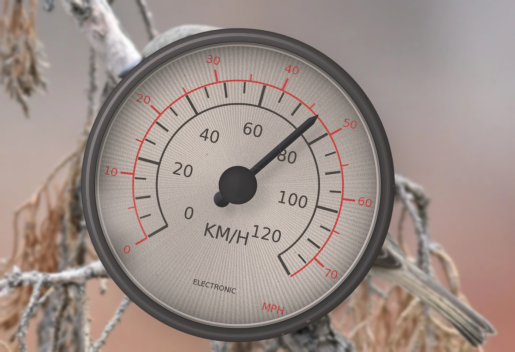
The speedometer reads 75 km/h
